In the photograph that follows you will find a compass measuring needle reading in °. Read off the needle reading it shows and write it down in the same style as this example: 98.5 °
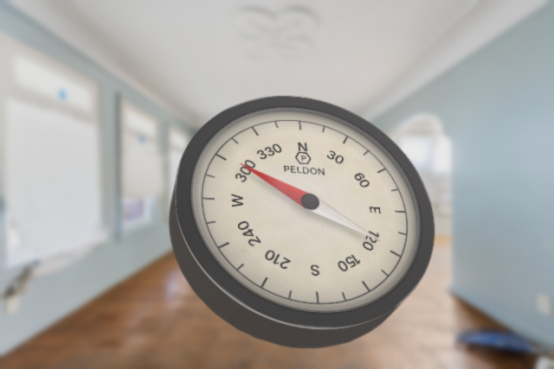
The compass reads 300 °
